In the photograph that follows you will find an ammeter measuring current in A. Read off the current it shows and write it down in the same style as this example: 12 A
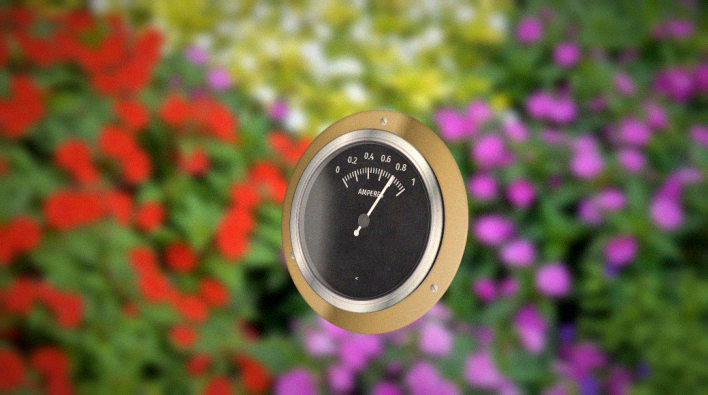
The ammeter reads 0.8 A
